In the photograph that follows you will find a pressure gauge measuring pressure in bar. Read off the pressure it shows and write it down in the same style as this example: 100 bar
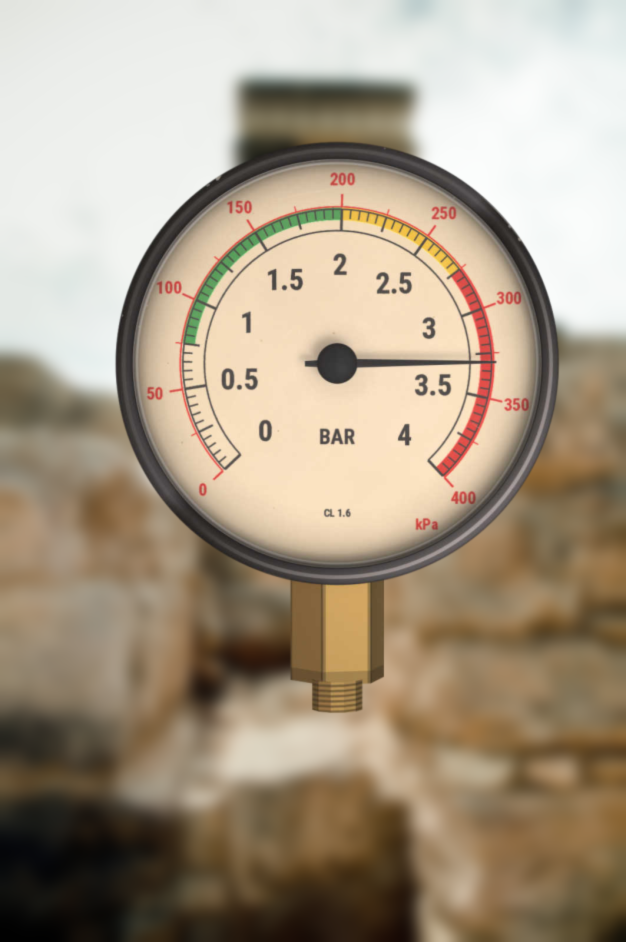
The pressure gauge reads 3.3 bar
